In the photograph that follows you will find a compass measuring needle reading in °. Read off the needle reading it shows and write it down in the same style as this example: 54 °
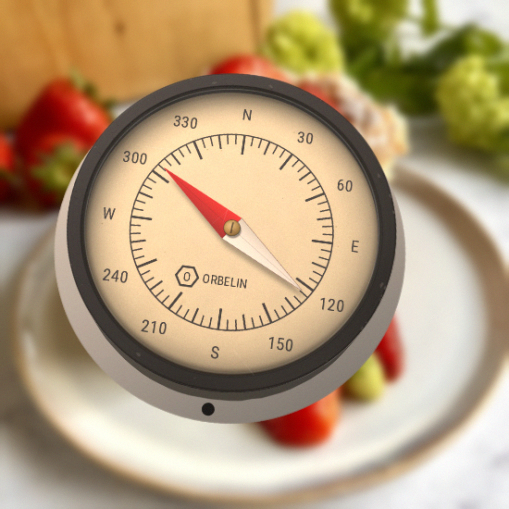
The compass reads 305 °
